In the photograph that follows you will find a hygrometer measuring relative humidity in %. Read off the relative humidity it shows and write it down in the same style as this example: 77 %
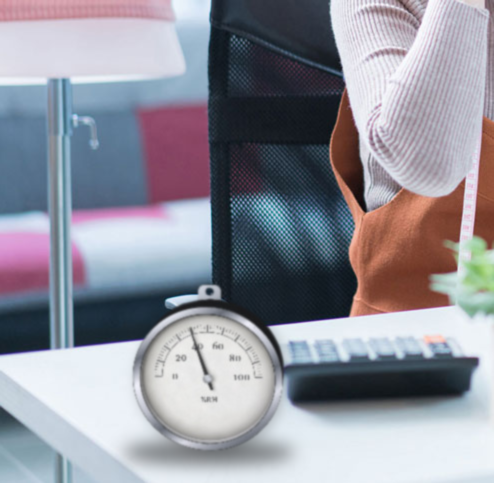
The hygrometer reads 40 %
